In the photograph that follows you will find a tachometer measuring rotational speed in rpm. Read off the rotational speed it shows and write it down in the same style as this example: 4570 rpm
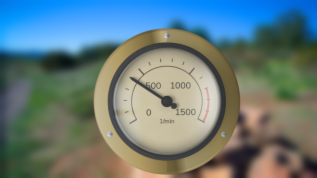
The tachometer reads 400 rpm
